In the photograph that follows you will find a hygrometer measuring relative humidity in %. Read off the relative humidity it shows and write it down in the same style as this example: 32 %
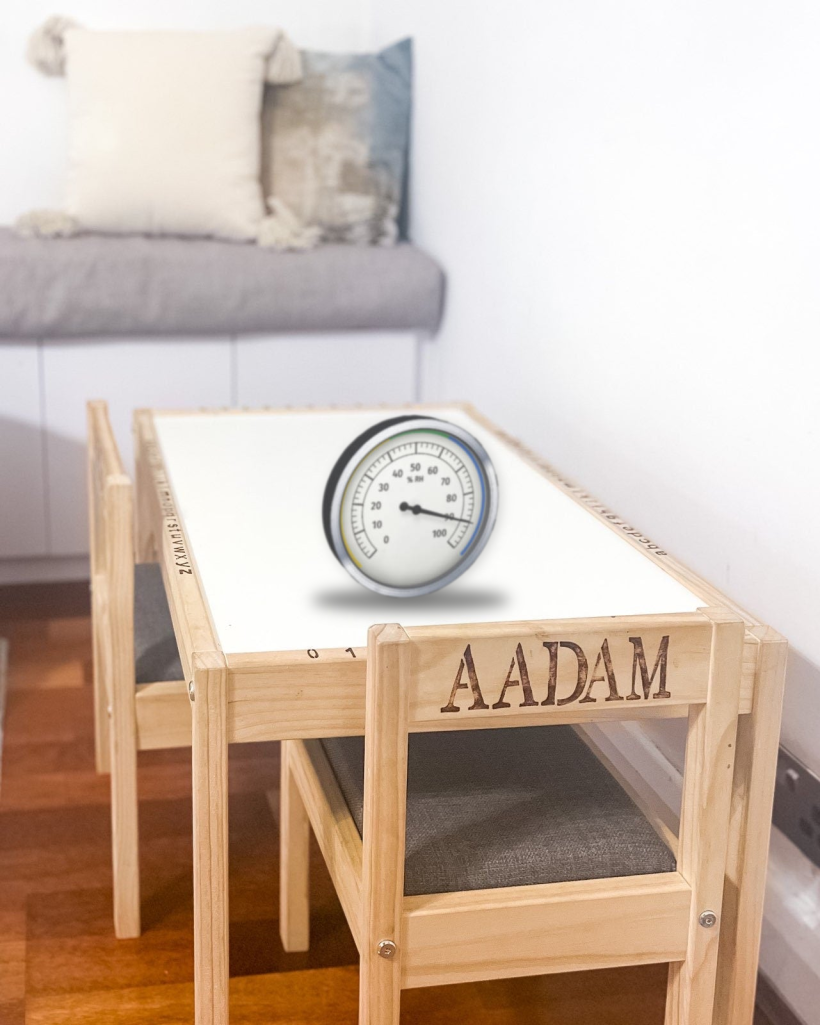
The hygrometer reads 90 %
